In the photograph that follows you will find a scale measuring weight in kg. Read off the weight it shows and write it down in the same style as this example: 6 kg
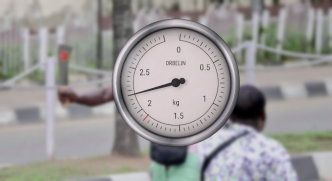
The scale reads 2.2 kg
